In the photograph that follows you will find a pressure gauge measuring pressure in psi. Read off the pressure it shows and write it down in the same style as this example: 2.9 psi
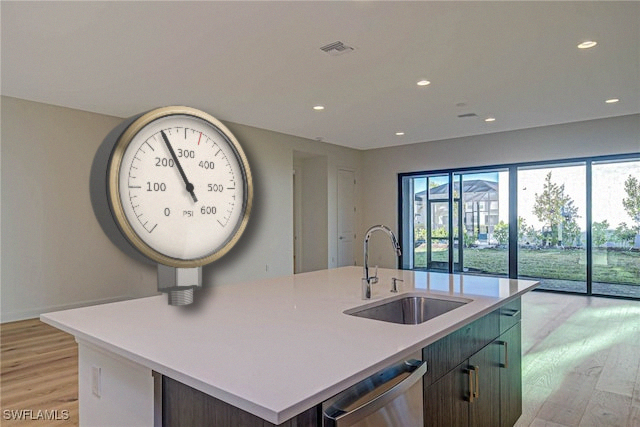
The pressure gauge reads 240 psi
